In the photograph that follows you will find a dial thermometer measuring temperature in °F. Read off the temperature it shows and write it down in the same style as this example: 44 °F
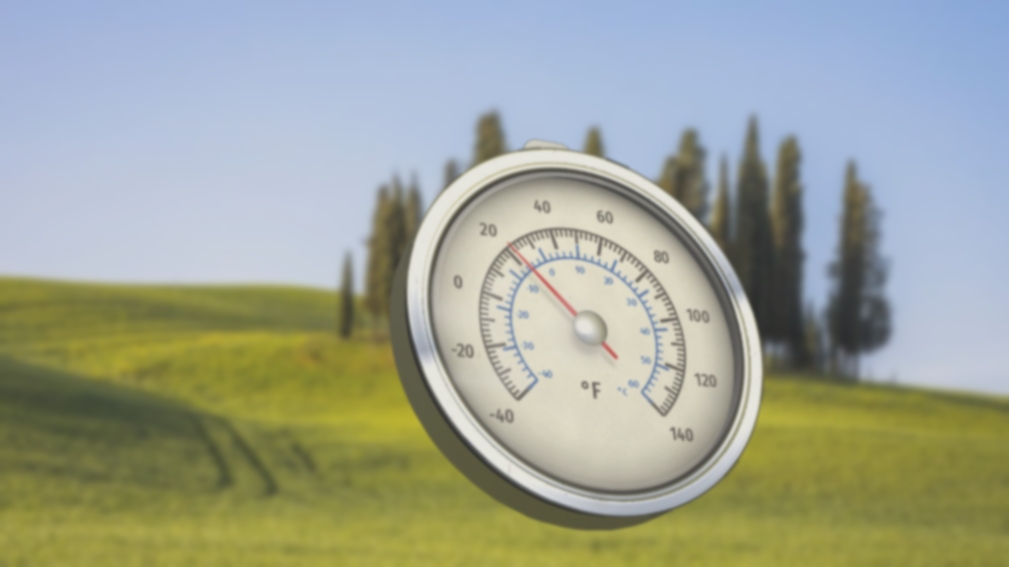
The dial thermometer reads 20 °F
